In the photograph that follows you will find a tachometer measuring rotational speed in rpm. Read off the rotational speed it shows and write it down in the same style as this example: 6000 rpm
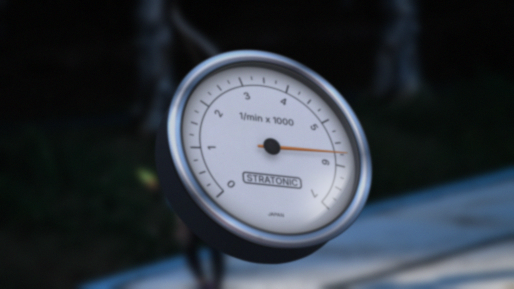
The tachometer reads 5750 rpm
